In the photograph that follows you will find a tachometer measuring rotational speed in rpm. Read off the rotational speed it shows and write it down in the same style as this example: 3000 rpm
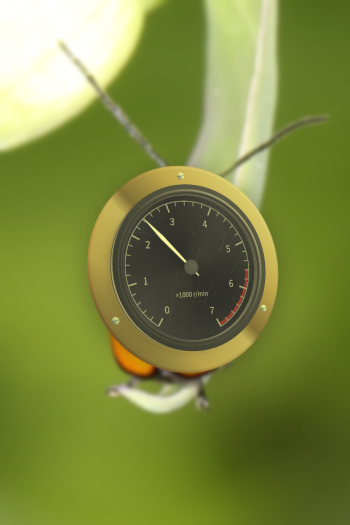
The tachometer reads 2400 rpm
